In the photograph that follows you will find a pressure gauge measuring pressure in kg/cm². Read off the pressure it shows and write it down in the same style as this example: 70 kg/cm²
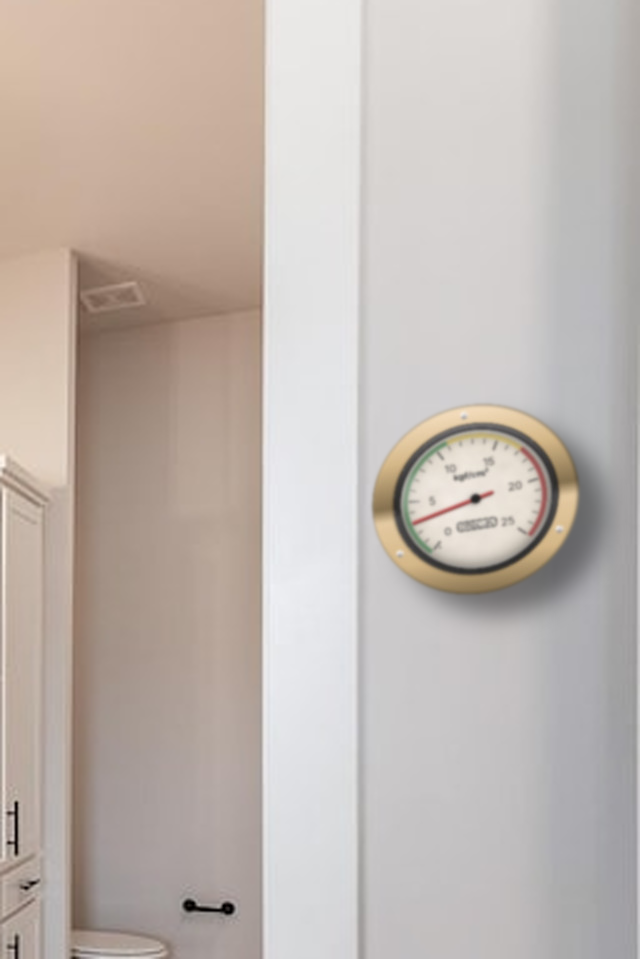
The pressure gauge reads 3 kg/cm²
